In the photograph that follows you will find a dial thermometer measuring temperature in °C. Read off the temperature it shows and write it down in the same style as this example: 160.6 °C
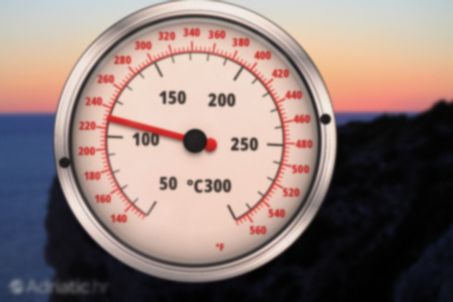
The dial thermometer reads 110 °C
